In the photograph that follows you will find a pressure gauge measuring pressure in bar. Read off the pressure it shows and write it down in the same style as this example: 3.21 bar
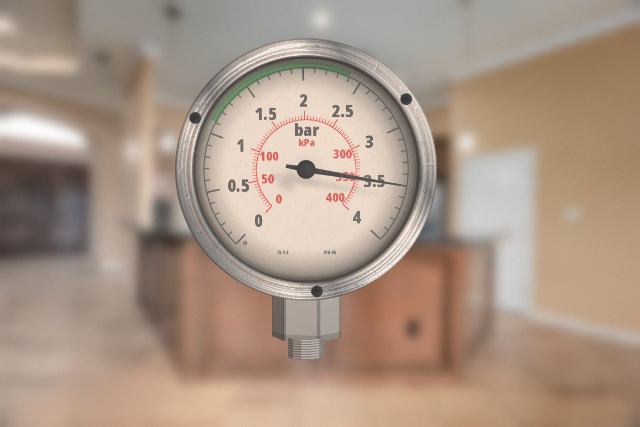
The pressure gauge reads 3.5 bar
